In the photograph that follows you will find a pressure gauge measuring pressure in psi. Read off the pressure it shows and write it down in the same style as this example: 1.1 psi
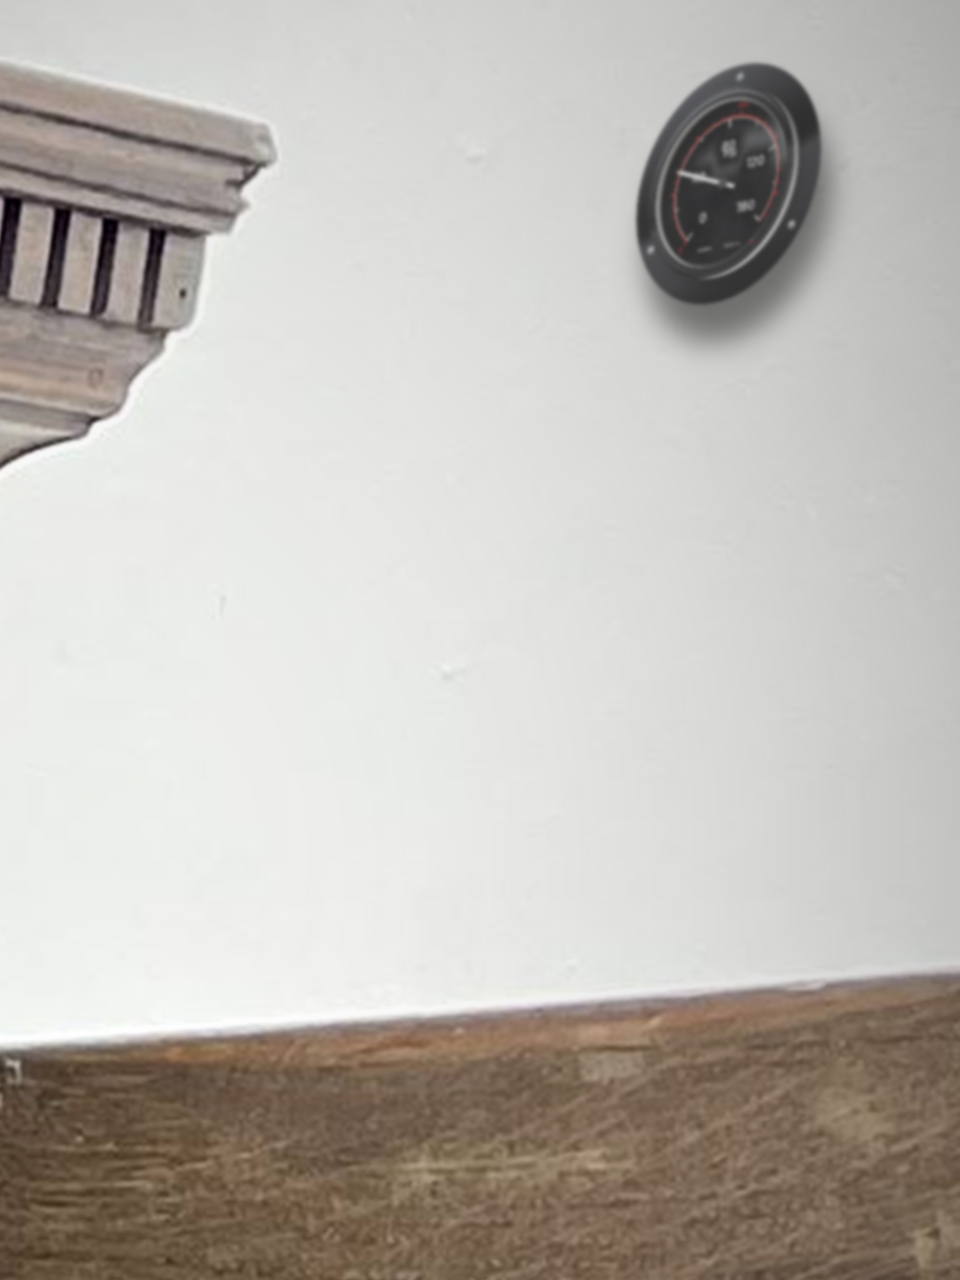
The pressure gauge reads 40 psi
